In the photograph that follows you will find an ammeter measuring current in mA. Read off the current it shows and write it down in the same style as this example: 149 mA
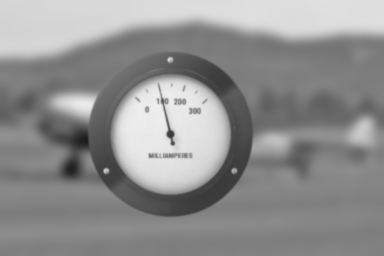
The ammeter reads 100 mA
